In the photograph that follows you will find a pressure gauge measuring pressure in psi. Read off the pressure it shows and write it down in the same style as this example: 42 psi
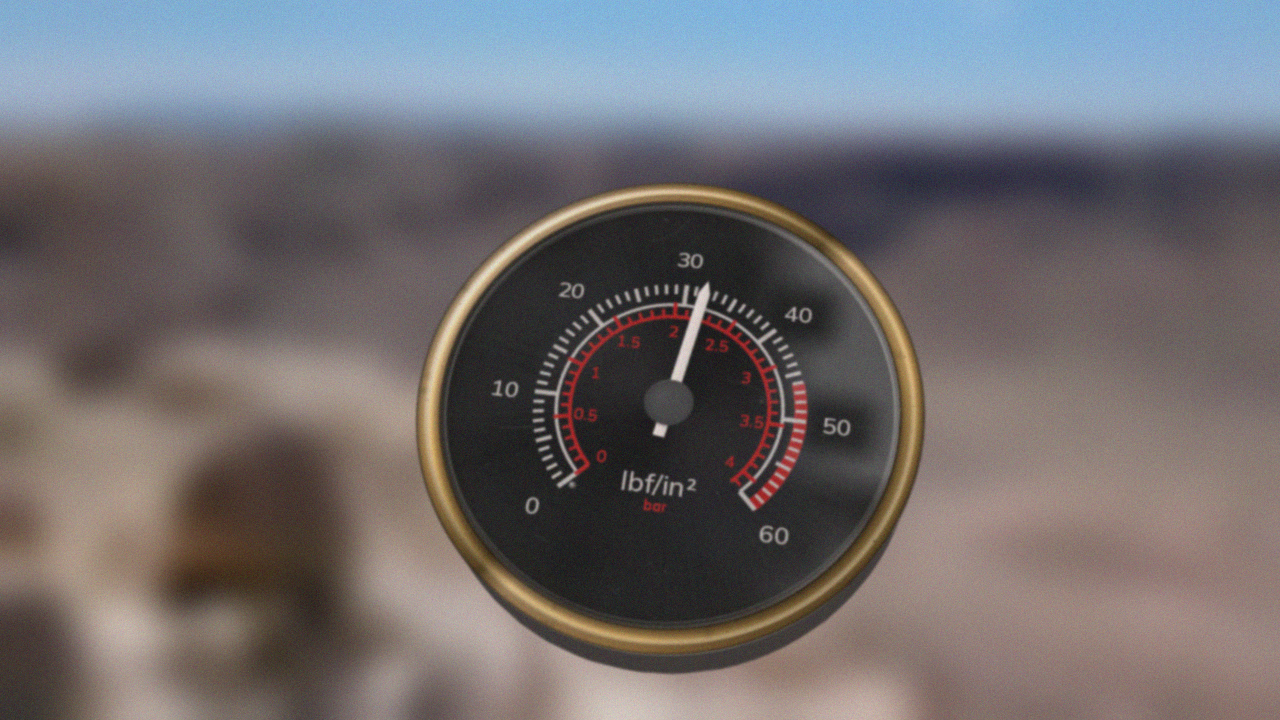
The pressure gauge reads 32 psi
